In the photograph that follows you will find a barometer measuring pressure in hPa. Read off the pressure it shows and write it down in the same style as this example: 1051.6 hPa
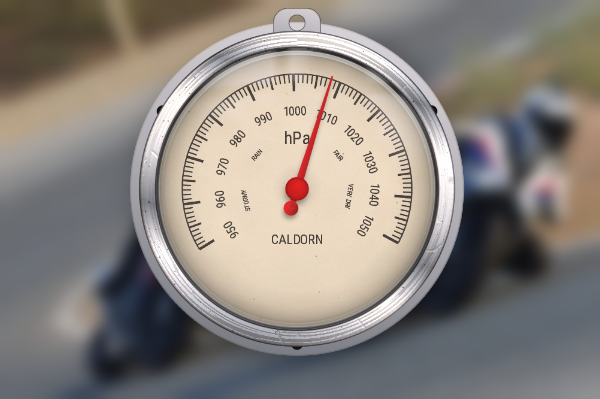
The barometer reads 1008 hPa
